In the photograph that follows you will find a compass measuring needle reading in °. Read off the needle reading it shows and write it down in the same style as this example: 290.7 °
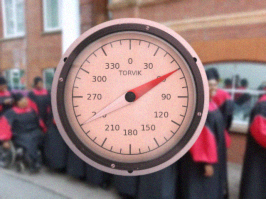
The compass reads 60 °
